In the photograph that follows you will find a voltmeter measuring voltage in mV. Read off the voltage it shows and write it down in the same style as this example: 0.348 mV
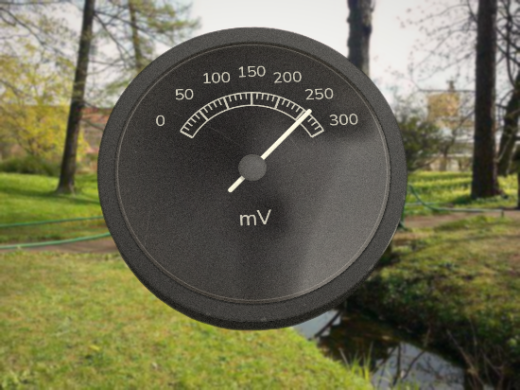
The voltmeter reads 260 mV
